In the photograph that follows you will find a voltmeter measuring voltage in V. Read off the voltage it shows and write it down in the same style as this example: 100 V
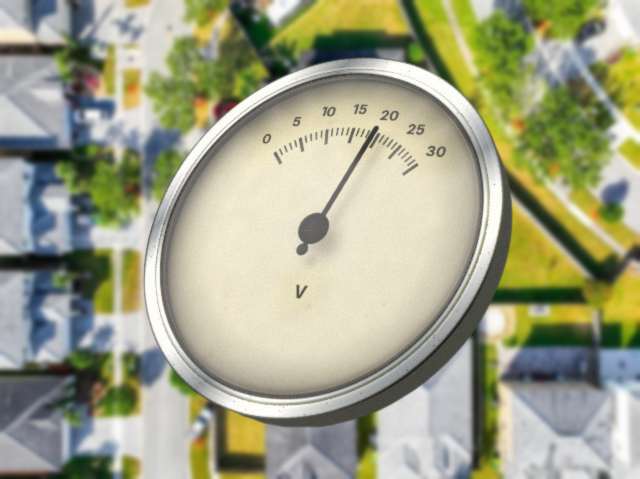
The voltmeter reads 20 V
